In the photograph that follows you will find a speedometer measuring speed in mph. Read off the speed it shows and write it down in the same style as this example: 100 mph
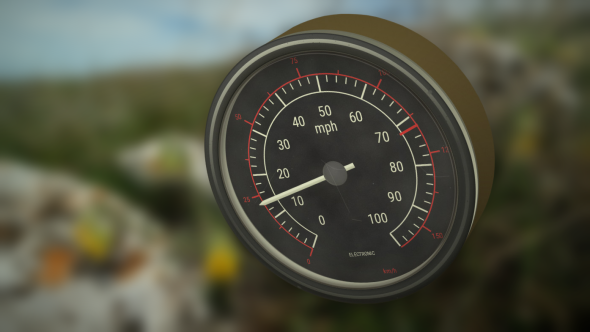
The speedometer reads 14 mph
